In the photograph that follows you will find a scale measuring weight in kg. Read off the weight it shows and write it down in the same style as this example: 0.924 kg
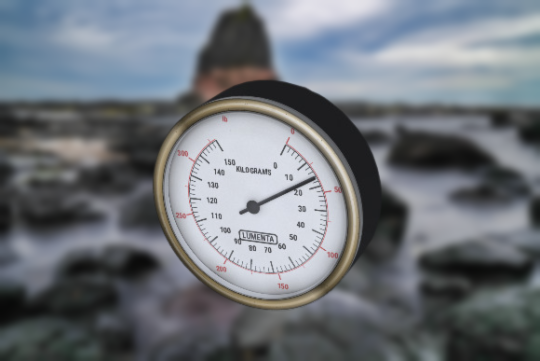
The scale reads 16 kg
